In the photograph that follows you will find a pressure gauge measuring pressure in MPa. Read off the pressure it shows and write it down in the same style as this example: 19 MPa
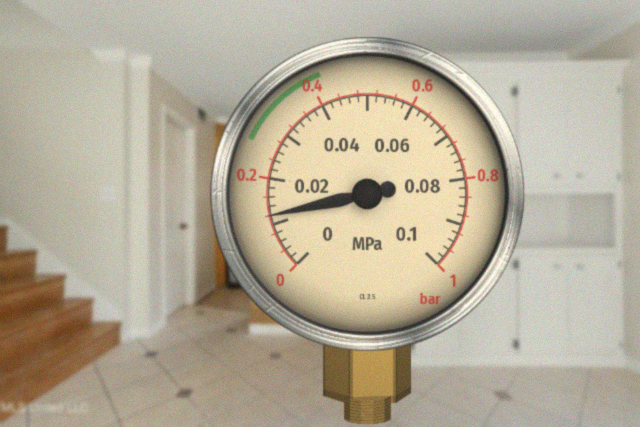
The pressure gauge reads 0.012 MPa
